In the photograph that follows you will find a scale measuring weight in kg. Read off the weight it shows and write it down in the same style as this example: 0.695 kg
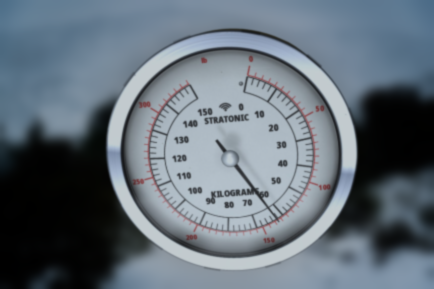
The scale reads 62 kg
